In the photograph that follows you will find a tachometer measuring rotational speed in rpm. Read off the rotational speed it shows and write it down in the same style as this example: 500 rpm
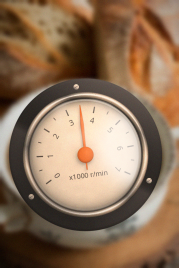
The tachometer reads 3500 rpm
